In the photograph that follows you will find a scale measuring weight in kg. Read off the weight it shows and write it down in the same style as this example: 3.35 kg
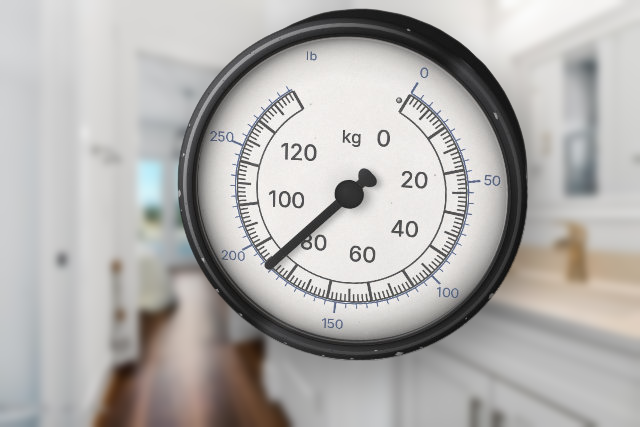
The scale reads 85 kg
